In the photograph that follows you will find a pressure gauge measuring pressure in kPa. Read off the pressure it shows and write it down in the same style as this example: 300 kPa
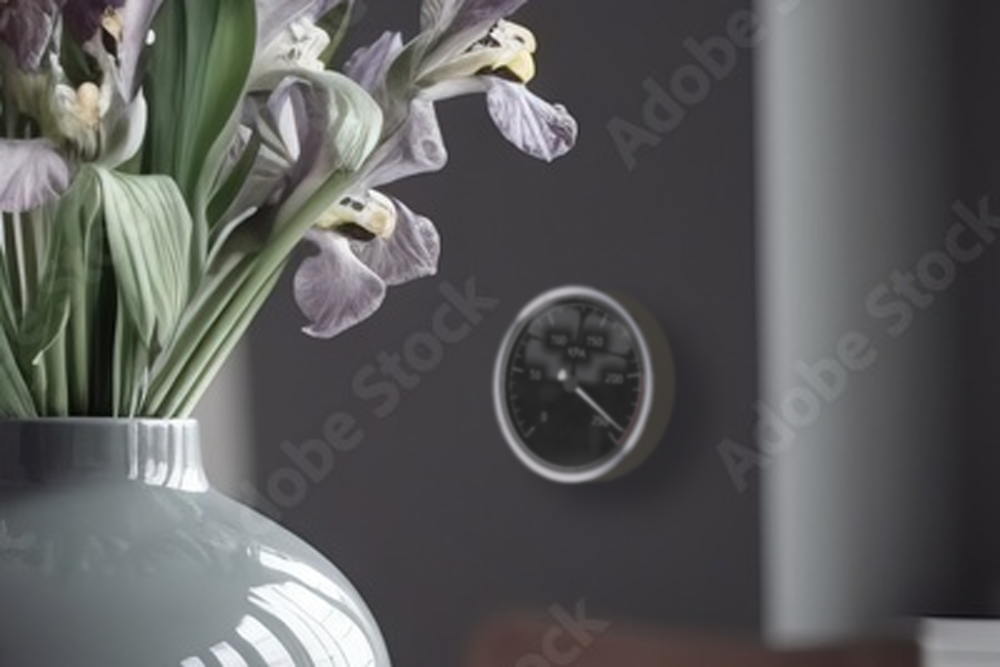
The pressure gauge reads 240 kPa
